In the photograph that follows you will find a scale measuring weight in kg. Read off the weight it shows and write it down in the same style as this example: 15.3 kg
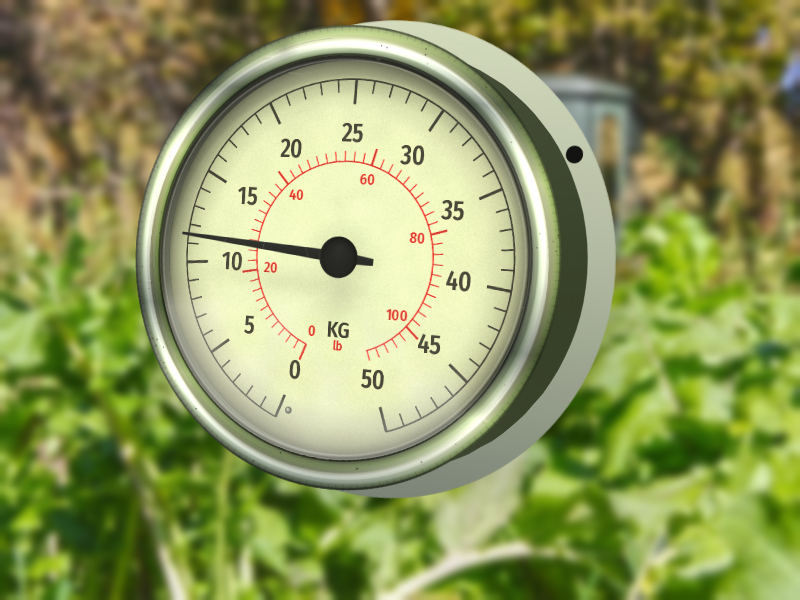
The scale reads 11.5 kg
